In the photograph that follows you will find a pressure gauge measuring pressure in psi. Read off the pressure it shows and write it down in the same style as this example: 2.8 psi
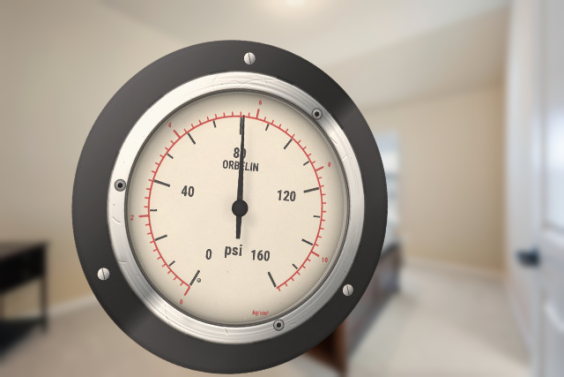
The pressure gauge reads 80 psi
